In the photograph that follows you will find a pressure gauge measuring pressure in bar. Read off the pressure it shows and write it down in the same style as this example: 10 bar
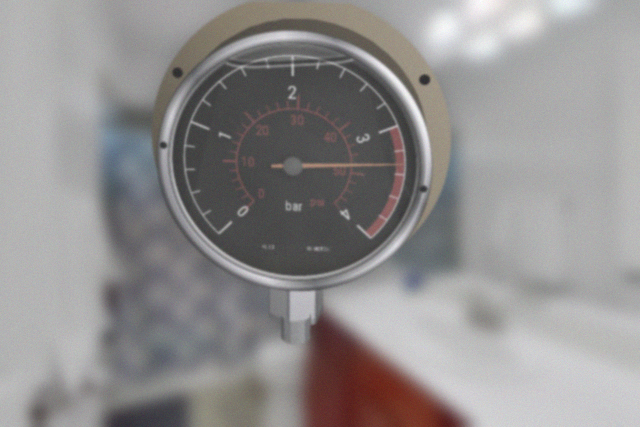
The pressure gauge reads 3.3 bar
